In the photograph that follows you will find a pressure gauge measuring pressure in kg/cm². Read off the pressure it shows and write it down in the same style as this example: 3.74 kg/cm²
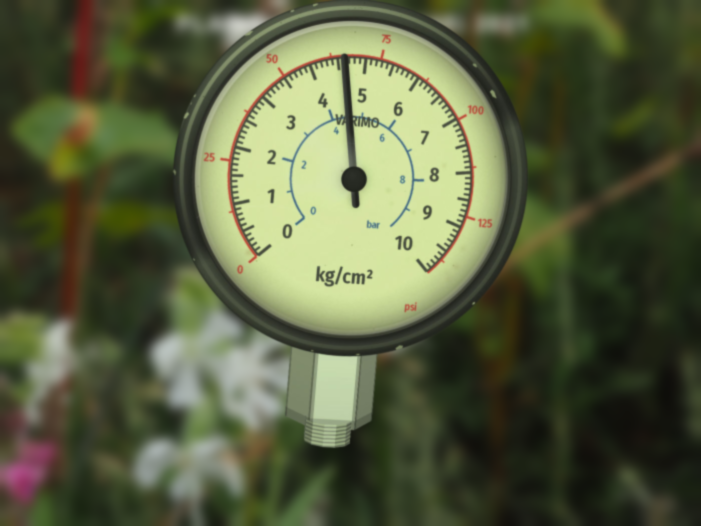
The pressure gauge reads 4.6 kg/cm²
